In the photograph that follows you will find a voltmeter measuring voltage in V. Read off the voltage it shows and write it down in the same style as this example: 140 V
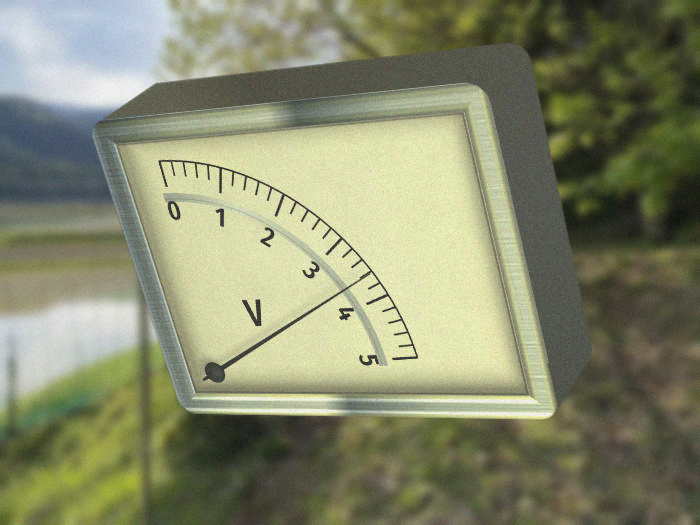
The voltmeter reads 3.6 V
